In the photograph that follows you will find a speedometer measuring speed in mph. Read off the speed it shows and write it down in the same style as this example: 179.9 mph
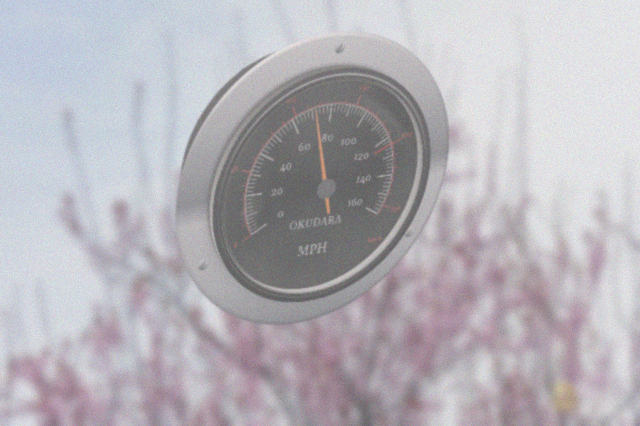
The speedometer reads 70 mph
